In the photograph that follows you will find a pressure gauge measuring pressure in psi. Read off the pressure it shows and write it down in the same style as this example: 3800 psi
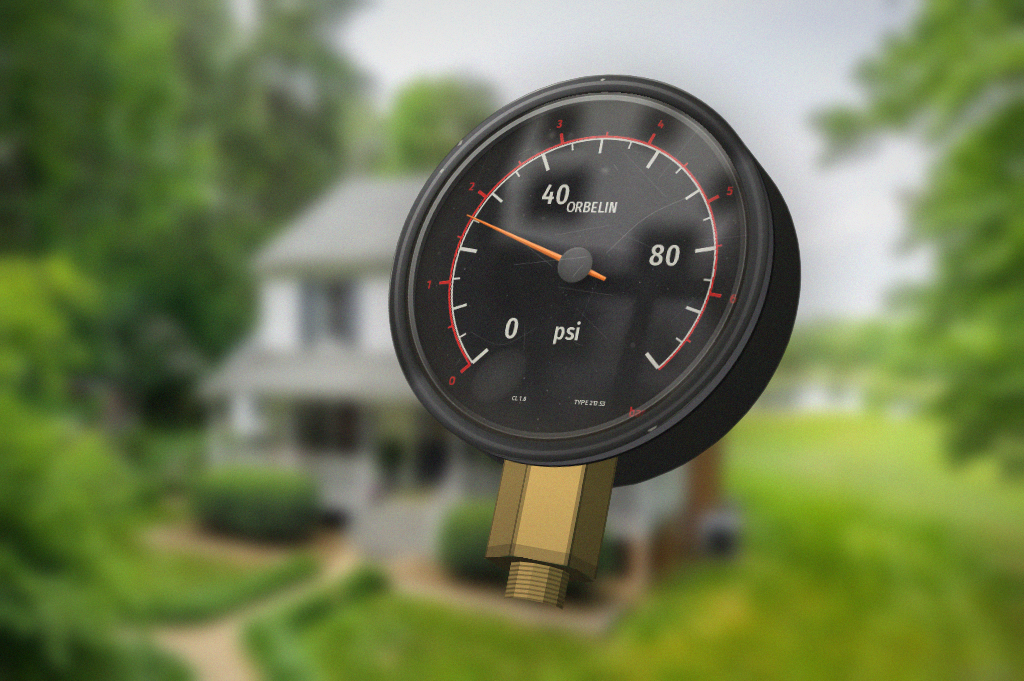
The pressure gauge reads 25 psi
